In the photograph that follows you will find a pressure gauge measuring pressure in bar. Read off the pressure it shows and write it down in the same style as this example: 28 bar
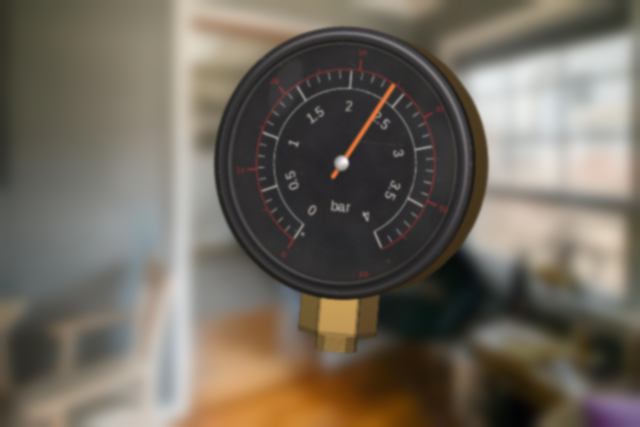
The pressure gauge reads 2.4 bar
